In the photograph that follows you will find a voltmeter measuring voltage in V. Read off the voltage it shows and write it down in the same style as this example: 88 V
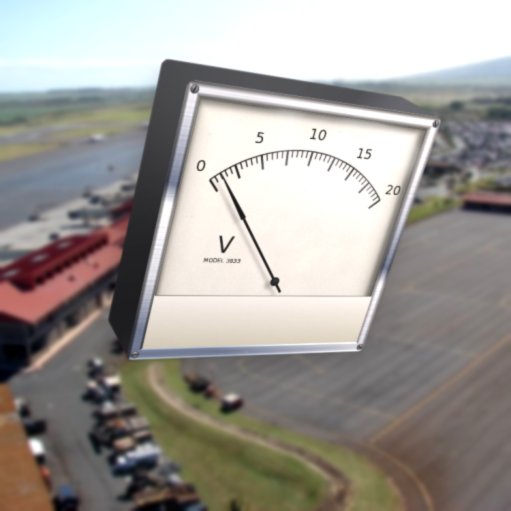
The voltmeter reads 1 V
